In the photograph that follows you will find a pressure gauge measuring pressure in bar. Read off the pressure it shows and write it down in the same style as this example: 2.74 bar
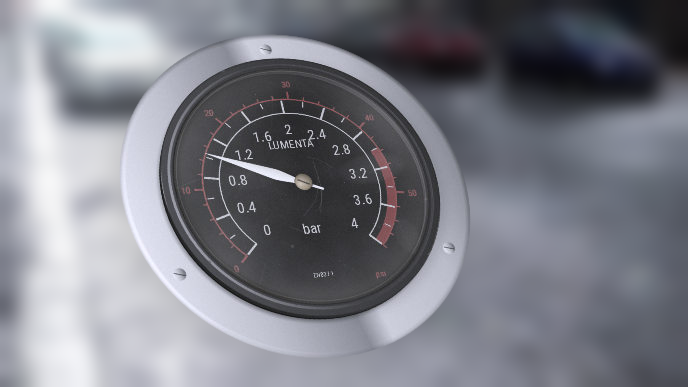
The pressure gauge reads 1 bar
